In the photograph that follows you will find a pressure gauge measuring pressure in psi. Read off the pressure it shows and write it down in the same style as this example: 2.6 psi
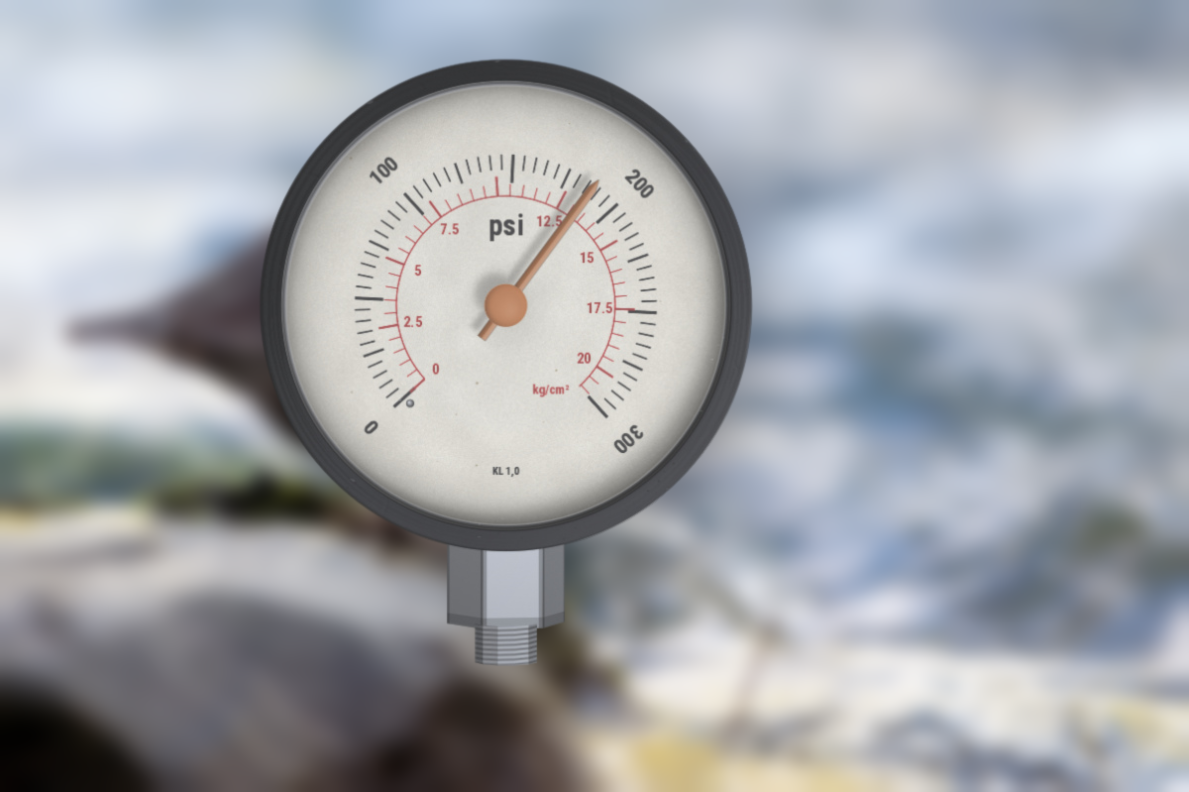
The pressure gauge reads 187.5 psi
